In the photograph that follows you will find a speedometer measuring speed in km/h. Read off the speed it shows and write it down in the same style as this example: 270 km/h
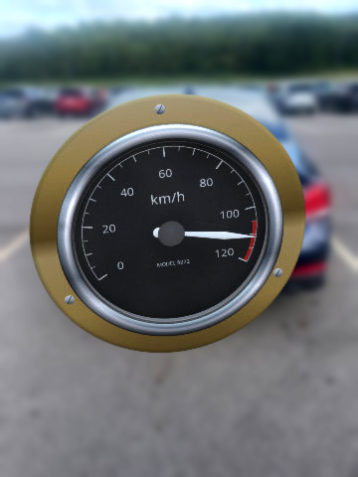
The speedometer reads 110 km/h
